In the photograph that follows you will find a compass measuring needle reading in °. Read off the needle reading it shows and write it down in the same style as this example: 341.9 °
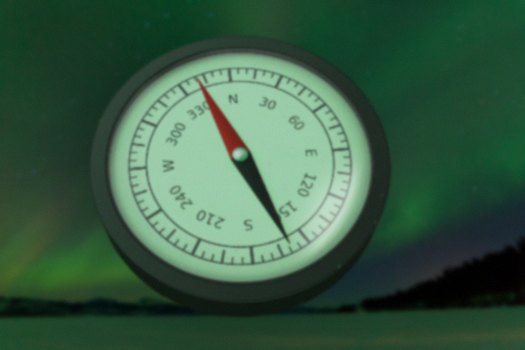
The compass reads 340 °
